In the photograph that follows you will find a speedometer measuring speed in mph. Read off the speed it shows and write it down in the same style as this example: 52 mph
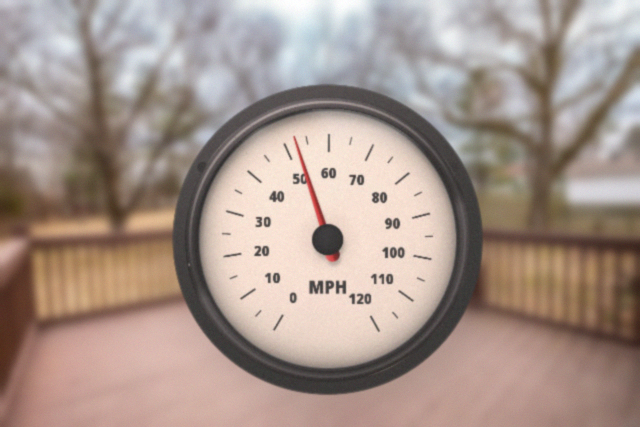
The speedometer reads 52.5 mph
